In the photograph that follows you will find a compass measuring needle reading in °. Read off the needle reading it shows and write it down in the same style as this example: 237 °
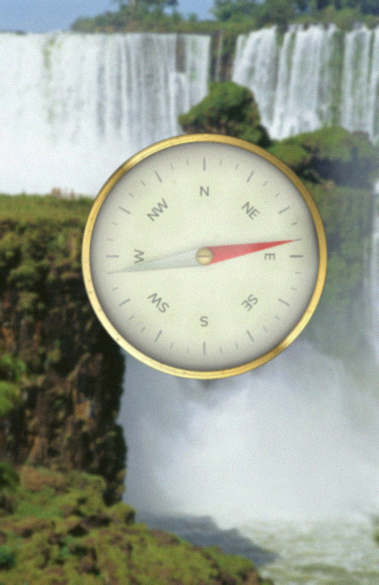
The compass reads 80 °
